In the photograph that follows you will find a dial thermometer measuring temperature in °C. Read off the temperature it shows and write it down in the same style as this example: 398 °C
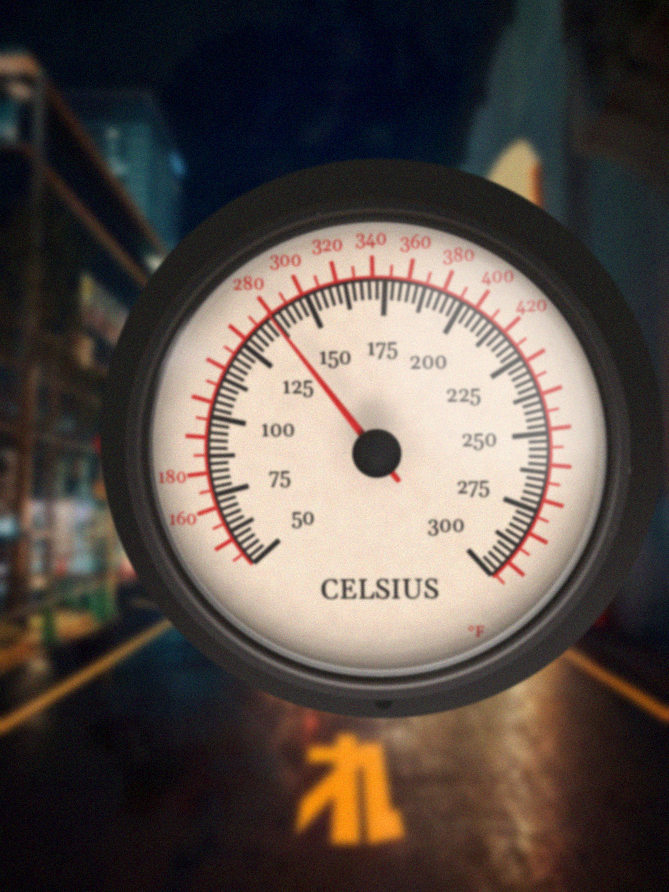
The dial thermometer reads 137.5 °C
